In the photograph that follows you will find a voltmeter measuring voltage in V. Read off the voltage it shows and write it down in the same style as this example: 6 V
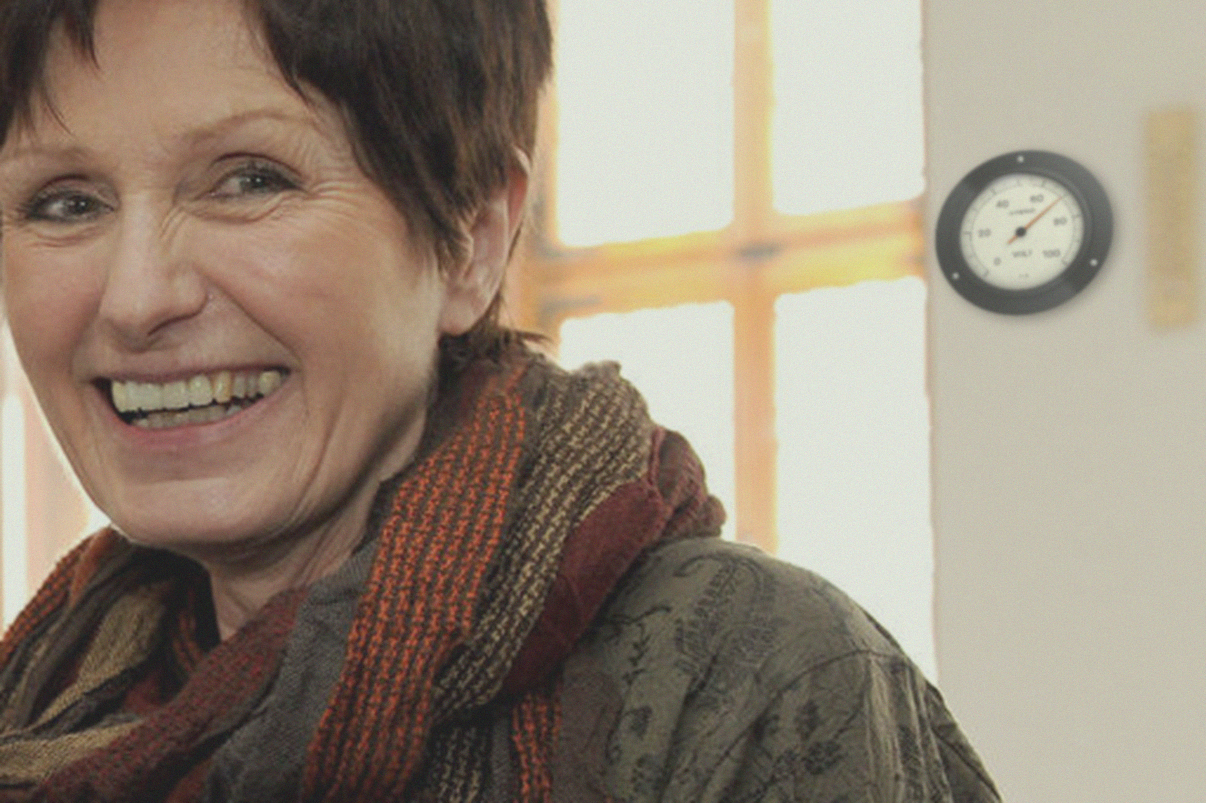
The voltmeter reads 70 V
